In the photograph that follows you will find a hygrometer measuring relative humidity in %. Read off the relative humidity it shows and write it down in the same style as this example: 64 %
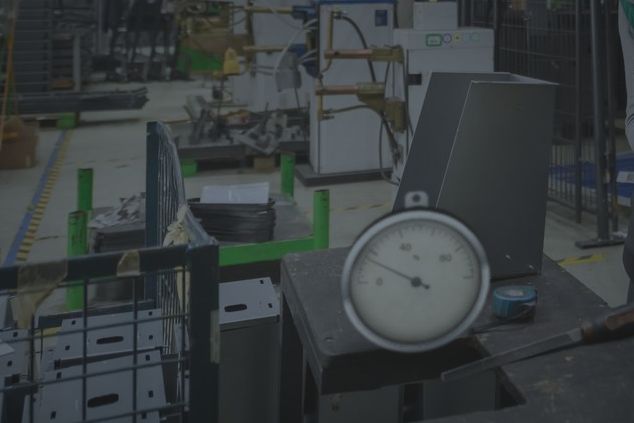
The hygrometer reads 16 %
